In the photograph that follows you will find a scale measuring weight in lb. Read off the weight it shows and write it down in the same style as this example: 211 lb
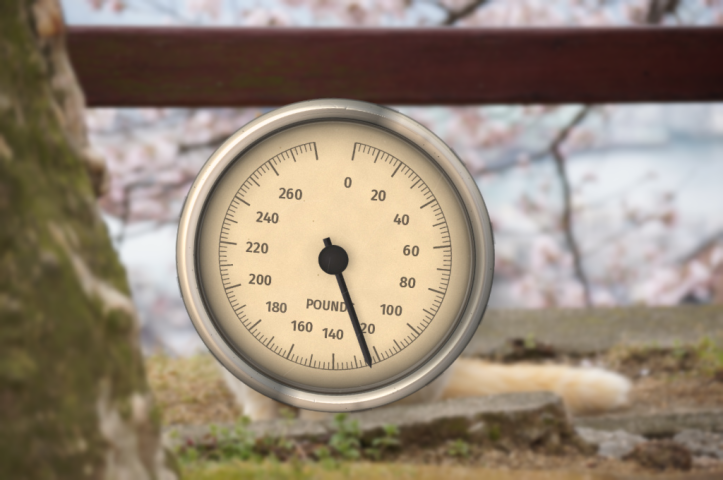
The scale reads 124 lb
